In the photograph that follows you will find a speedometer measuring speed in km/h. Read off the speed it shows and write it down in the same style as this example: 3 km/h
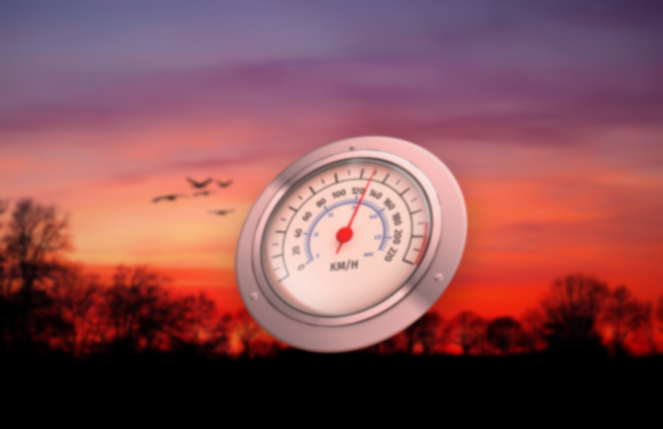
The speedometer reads 130 km/h
